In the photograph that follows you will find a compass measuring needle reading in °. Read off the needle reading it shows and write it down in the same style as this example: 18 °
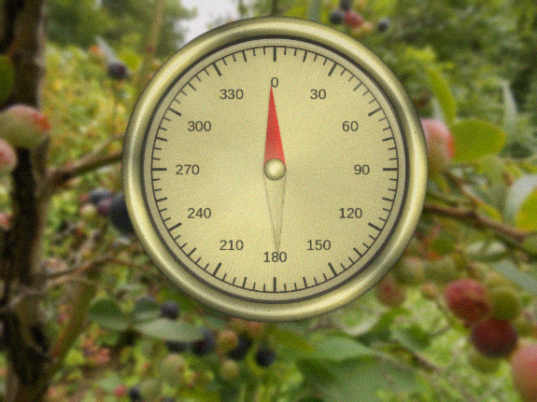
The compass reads 357.5 °
